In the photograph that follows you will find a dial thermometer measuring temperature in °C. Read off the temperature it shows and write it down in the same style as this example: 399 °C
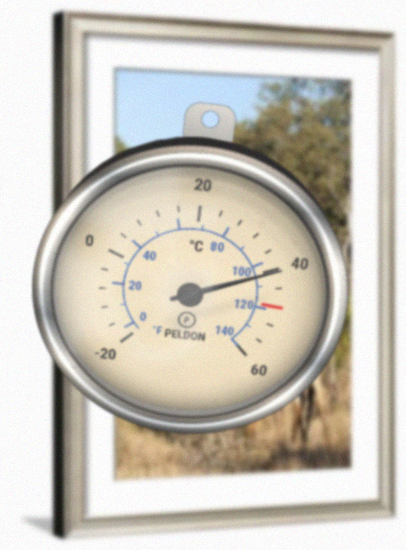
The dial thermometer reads 40 °C
